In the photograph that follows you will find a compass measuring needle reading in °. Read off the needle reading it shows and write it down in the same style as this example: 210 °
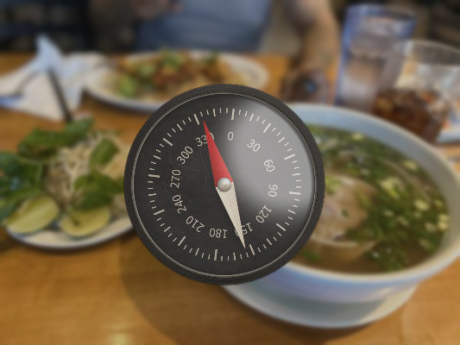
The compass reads 335 °
